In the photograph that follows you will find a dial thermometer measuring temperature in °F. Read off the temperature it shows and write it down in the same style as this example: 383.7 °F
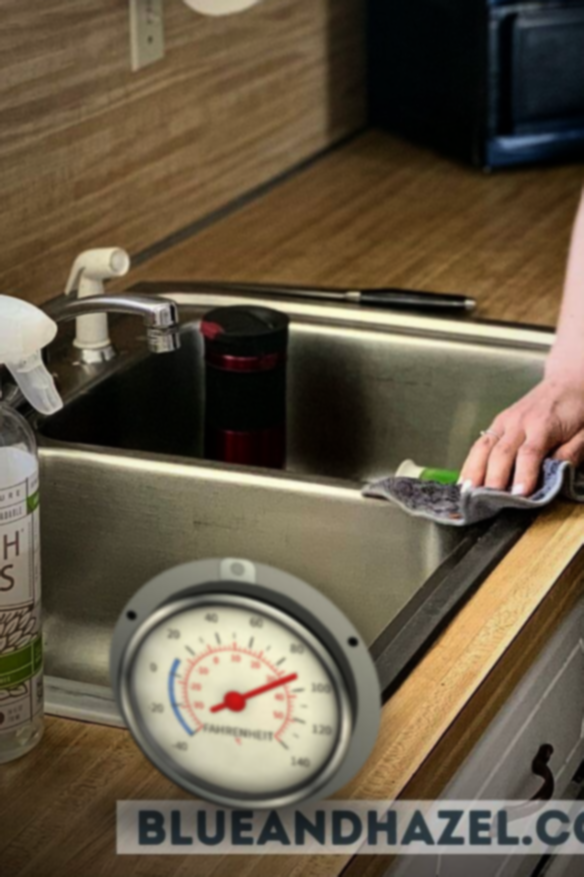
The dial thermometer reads 90 °F
